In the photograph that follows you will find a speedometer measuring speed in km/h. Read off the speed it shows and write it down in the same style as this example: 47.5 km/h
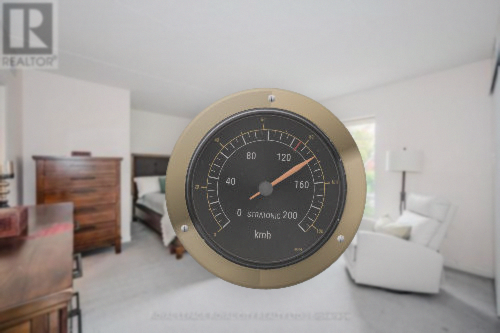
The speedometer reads 140 km/h
